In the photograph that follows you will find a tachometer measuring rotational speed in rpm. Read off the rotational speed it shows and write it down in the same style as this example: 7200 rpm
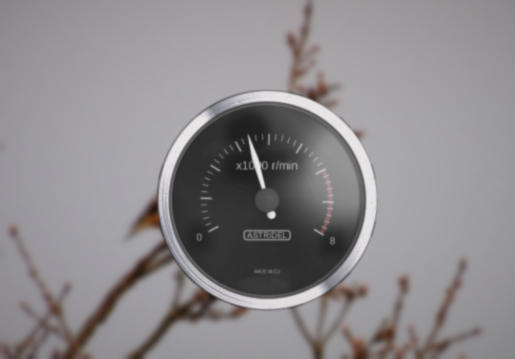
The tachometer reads 3400 rpm
